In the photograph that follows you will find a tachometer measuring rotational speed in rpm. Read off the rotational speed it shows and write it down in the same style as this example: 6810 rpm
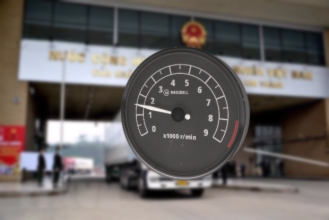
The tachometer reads 1500 rpm
